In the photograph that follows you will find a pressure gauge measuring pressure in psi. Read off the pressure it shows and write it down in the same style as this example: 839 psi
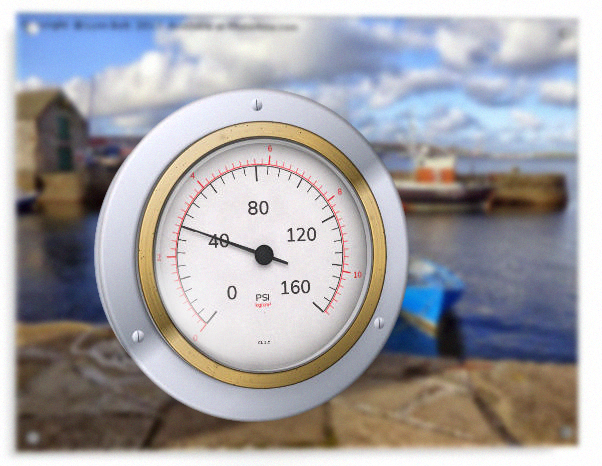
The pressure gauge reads 40 psi
